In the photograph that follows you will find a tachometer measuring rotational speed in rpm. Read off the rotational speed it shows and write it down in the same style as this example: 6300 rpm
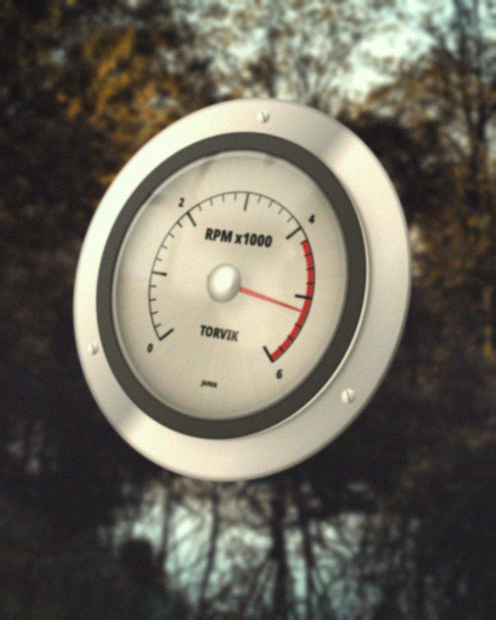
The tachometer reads 5200 rpm
